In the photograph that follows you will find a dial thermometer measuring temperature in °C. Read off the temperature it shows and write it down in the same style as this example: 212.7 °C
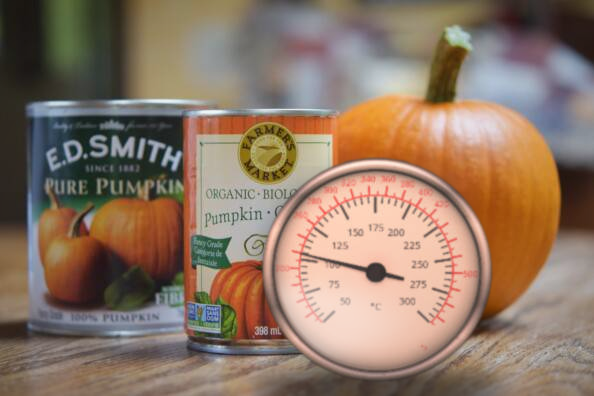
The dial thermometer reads 105 °C
